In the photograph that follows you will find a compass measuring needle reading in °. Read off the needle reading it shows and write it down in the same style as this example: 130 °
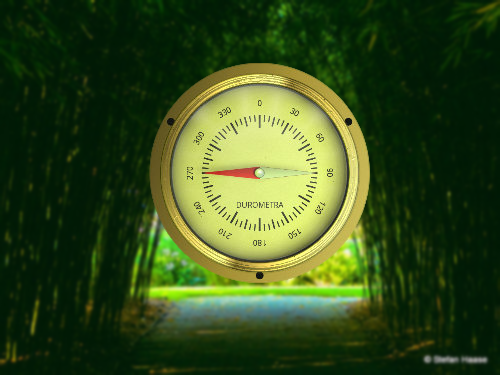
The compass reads 270 °
